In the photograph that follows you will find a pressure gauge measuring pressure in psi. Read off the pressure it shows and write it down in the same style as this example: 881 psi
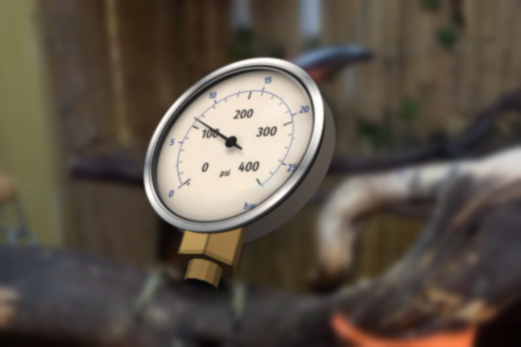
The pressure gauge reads 110 psi
